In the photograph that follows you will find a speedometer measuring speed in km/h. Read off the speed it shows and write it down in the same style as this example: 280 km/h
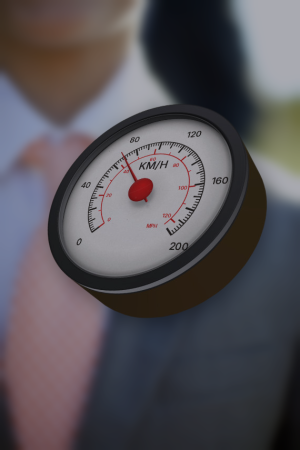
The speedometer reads 70 km/h
